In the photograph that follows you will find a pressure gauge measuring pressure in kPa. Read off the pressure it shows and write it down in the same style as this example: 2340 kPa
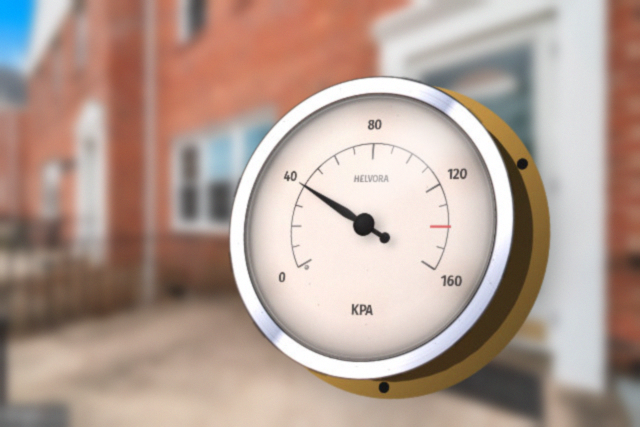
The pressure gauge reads 40 kPa
